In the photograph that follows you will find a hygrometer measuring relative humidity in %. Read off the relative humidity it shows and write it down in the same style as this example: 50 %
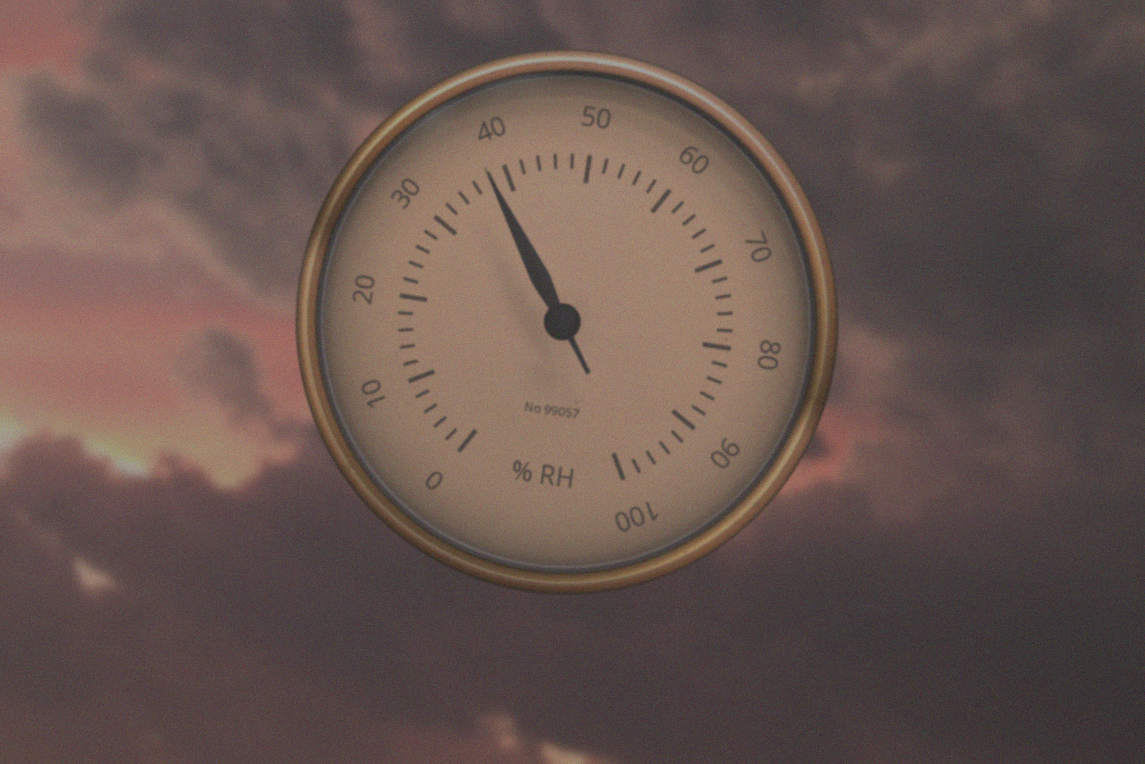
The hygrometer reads 38 %
